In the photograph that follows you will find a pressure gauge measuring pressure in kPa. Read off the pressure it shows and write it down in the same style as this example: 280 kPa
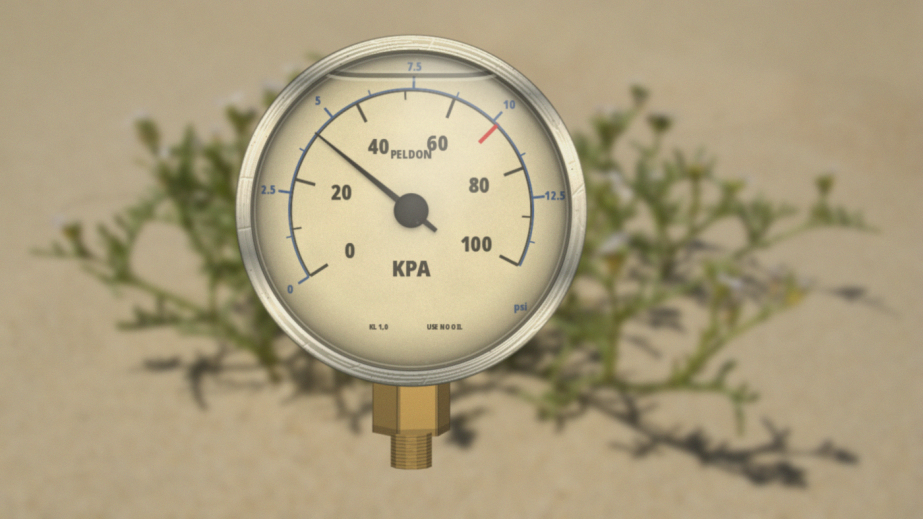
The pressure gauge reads 30 kPa
